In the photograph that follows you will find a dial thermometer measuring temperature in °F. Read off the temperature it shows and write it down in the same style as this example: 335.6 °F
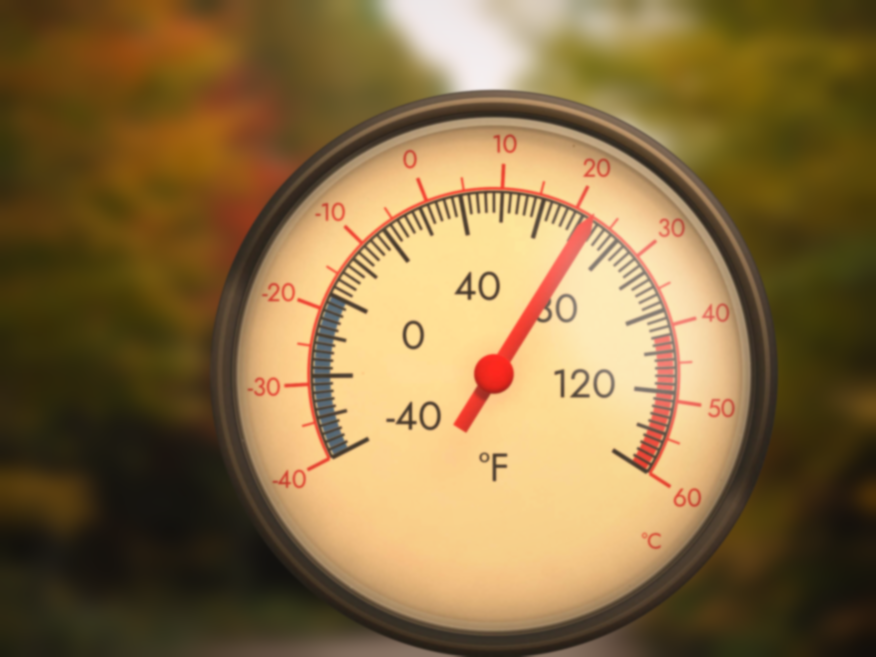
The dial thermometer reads 72 °F
